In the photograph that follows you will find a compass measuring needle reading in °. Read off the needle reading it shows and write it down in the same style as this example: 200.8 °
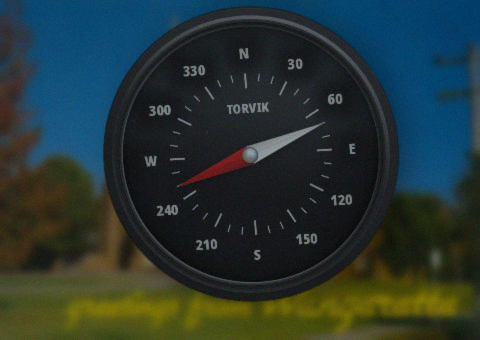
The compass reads 250 °
